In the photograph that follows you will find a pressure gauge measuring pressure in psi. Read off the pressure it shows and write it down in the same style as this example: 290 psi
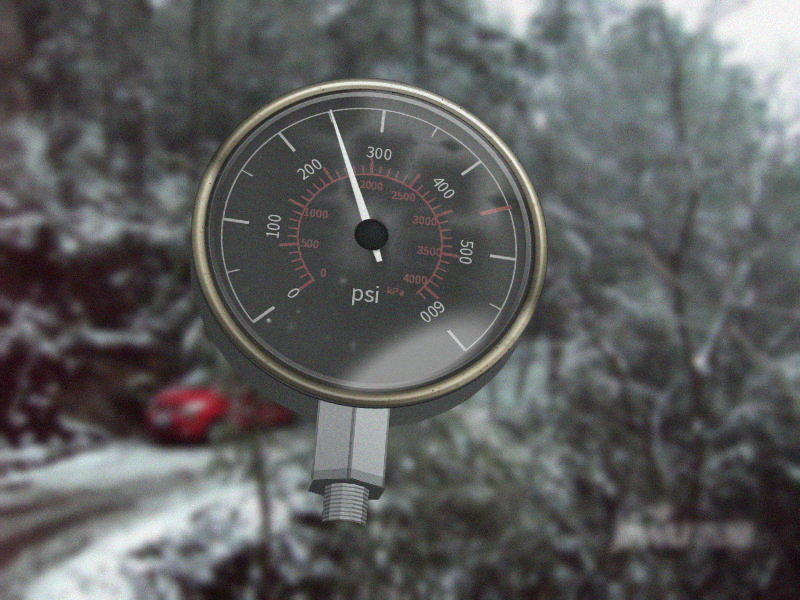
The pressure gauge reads 250 psi
